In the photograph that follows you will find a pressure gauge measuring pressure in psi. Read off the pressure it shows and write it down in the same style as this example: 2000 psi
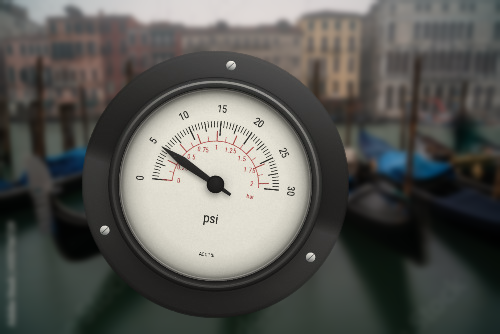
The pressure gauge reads 5 psi
